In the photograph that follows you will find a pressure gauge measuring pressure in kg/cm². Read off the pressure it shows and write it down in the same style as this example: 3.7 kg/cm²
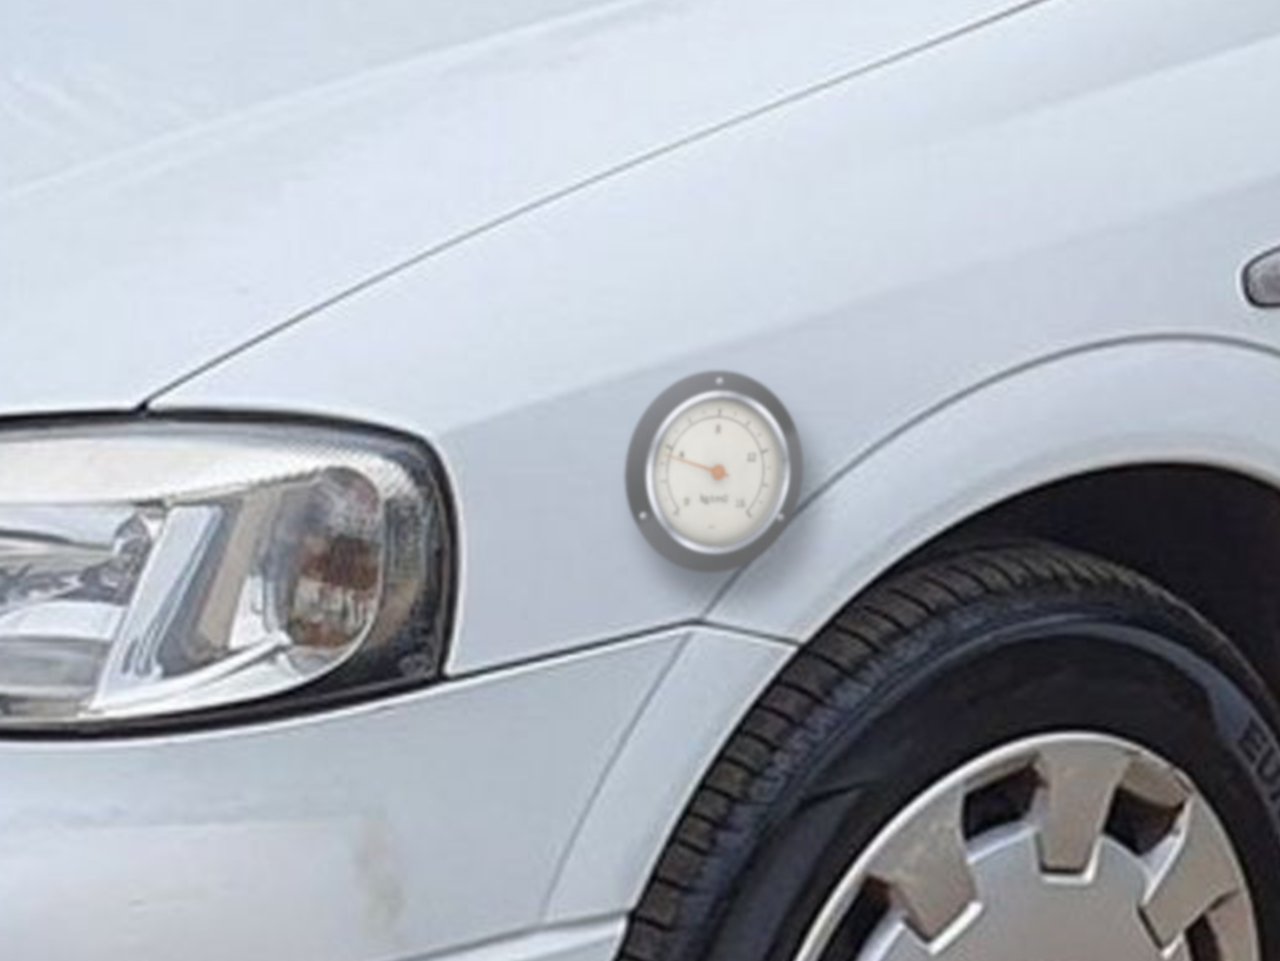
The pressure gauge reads 3.5 kg/cm²
